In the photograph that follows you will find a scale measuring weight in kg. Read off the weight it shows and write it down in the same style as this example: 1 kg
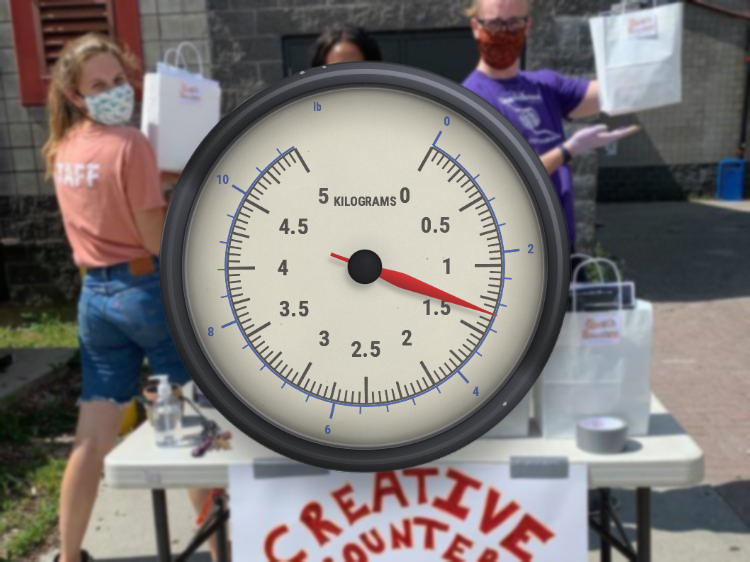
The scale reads 1.35 kg
